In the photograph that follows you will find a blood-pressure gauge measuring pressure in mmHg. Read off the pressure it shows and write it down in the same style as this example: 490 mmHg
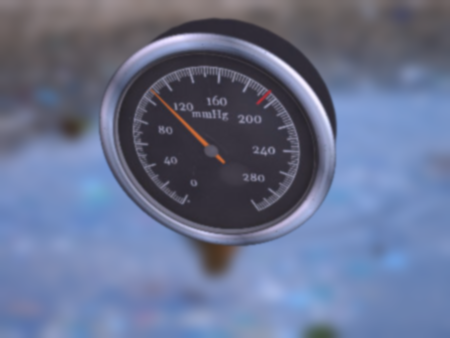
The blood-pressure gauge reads 110 mmHg
